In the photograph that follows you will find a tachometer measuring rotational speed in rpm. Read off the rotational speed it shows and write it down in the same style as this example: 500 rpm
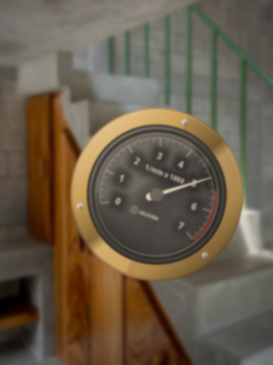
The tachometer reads 5000 rpm
